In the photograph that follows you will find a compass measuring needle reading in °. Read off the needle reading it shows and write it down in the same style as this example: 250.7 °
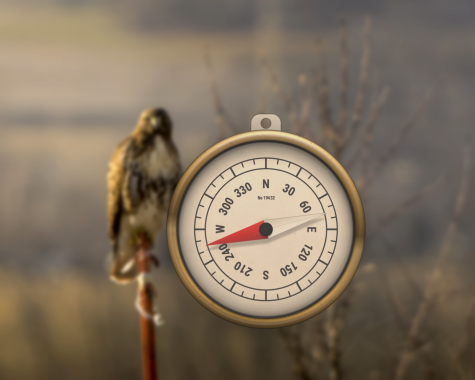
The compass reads 255 °
